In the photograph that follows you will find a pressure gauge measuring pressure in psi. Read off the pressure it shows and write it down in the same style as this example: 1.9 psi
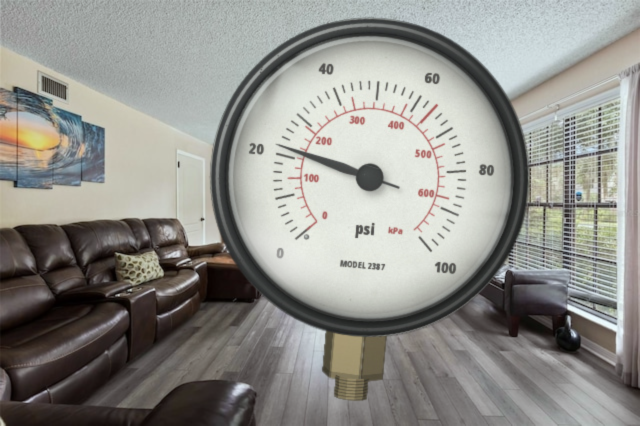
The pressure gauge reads 22 psi
